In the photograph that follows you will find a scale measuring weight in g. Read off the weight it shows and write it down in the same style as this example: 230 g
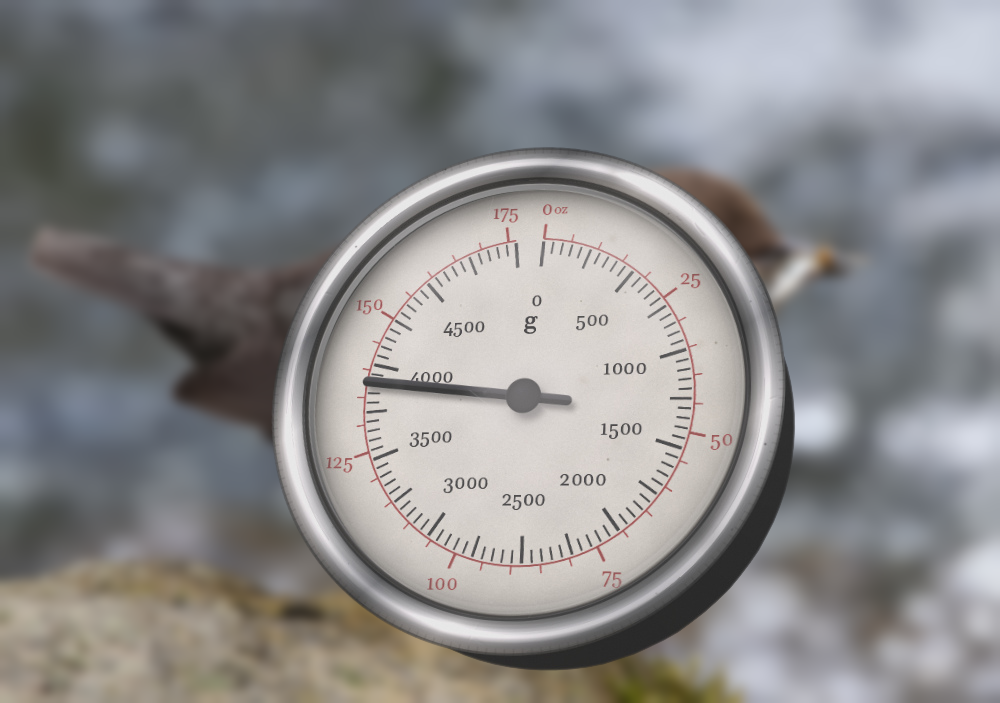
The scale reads 3900 g
